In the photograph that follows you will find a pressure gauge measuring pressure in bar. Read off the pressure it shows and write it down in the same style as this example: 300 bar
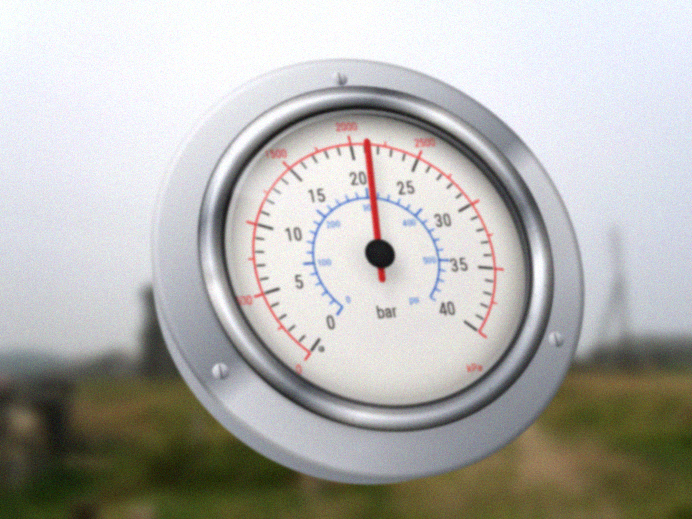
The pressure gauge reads 21 bar
